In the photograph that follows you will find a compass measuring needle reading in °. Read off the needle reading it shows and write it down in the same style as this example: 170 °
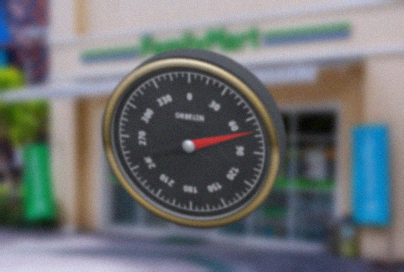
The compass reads 70 °
